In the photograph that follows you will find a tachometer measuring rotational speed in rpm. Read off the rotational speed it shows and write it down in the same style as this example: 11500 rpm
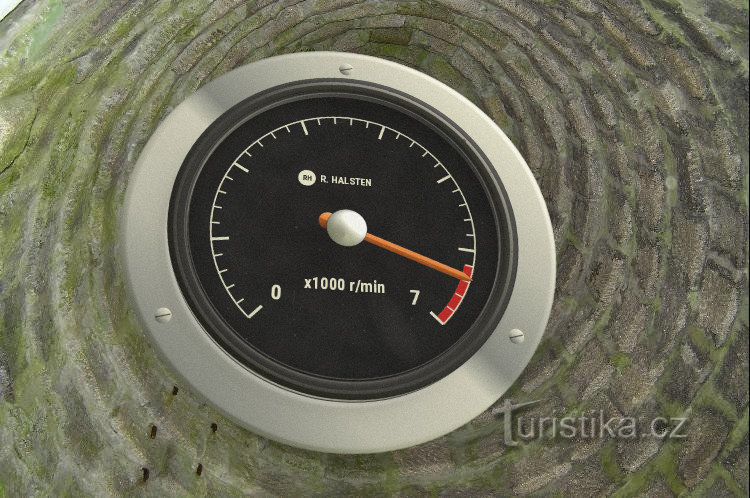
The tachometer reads 6400 rpm
